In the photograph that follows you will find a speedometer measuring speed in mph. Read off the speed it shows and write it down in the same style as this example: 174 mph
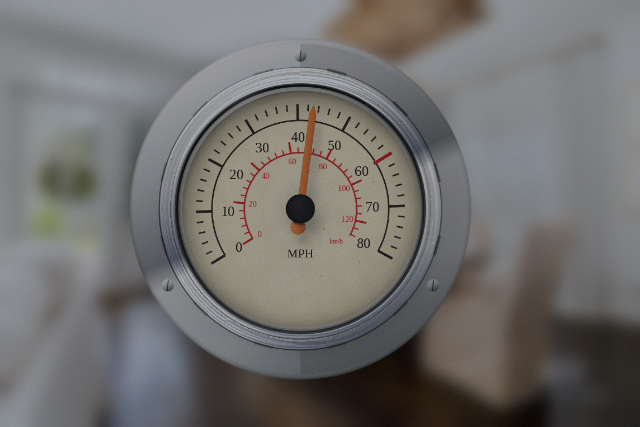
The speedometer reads 43 mph
